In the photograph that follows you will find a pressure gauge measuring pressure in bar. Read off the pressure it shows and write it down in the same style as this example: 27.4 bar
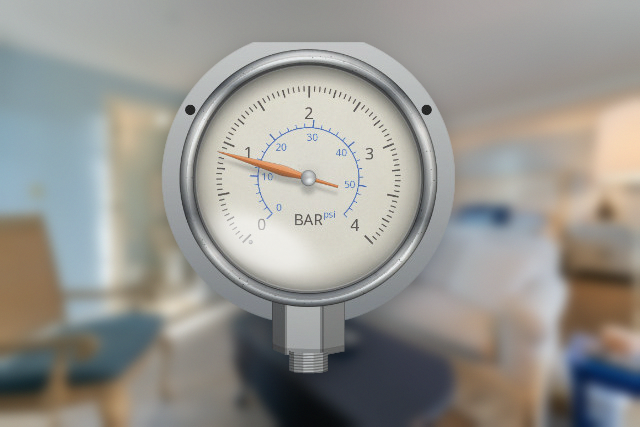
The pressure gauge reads 0.9 bar
